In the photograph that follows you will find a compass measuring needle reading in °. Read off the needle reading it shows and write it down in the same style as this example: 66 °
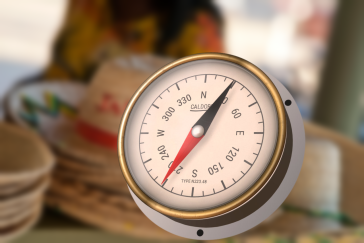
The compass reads 210 °
